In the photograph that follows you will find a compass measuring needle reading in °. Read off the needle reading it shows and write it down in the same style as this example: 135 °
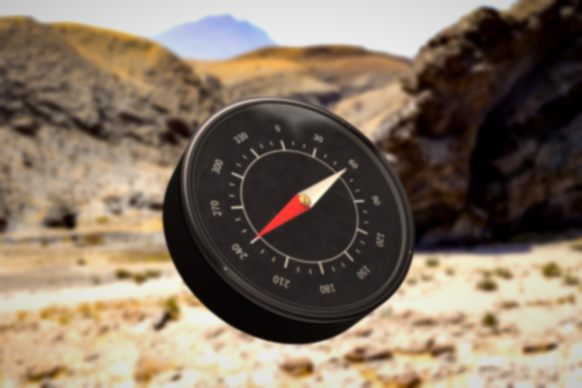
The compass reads 240 °
